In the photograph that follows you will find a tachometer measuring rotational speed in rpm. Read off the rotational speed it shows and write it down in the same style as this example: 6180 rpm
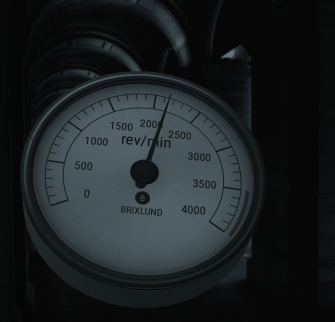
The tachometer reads 2150 rpm
